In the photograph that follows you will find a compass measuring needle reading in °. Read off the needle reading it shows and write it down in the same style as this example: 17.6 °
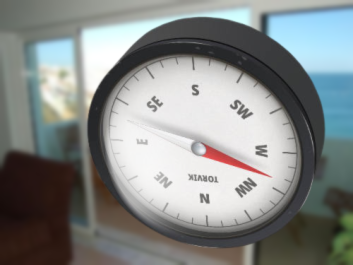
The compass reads 290 °
